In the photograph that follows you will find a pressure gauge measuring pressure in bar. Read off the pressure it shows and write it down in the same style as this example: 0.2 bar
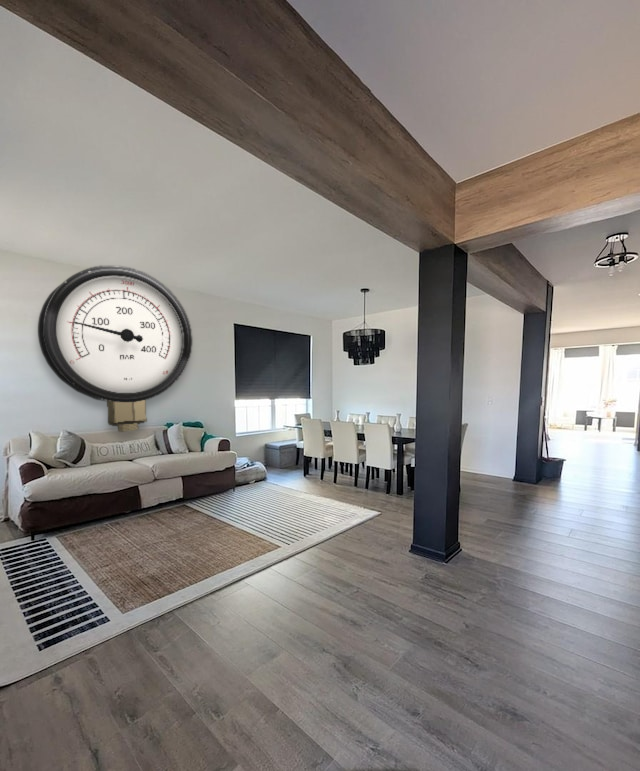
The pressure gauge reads 70 bar
